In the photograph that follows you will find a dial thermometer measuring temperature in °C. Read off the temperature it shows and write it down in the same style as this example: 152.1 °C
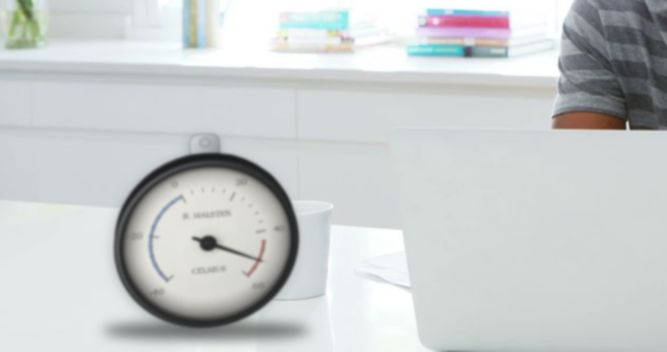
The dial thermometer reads 52 °C
